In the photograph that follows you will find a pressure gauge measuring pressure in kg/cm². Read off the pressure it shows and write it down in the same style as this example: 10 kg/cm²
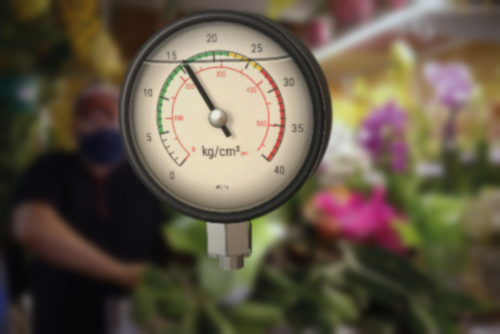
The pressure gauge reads 16 kg/cm²
